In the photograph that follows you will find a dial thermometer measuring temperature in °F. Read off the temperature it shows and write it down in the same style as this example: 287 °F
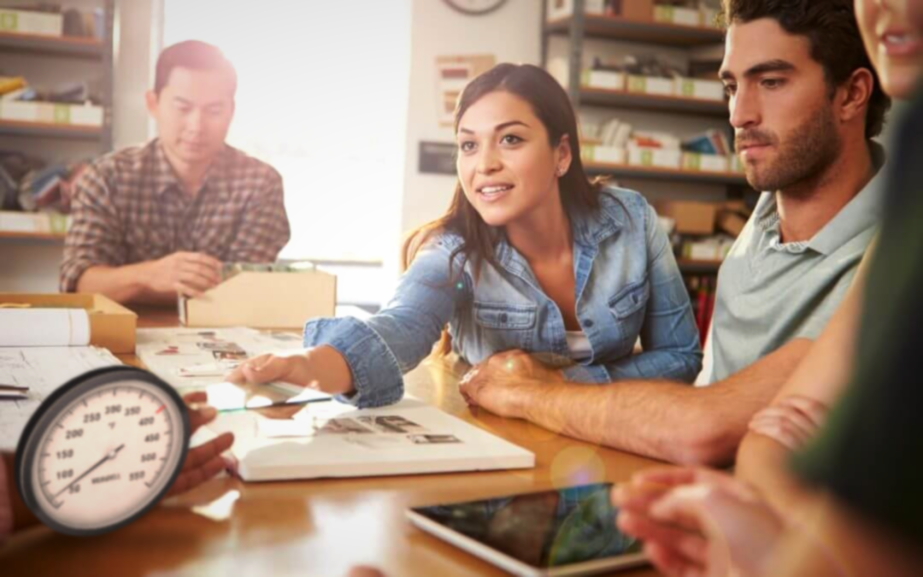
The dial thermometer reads 75 °F
